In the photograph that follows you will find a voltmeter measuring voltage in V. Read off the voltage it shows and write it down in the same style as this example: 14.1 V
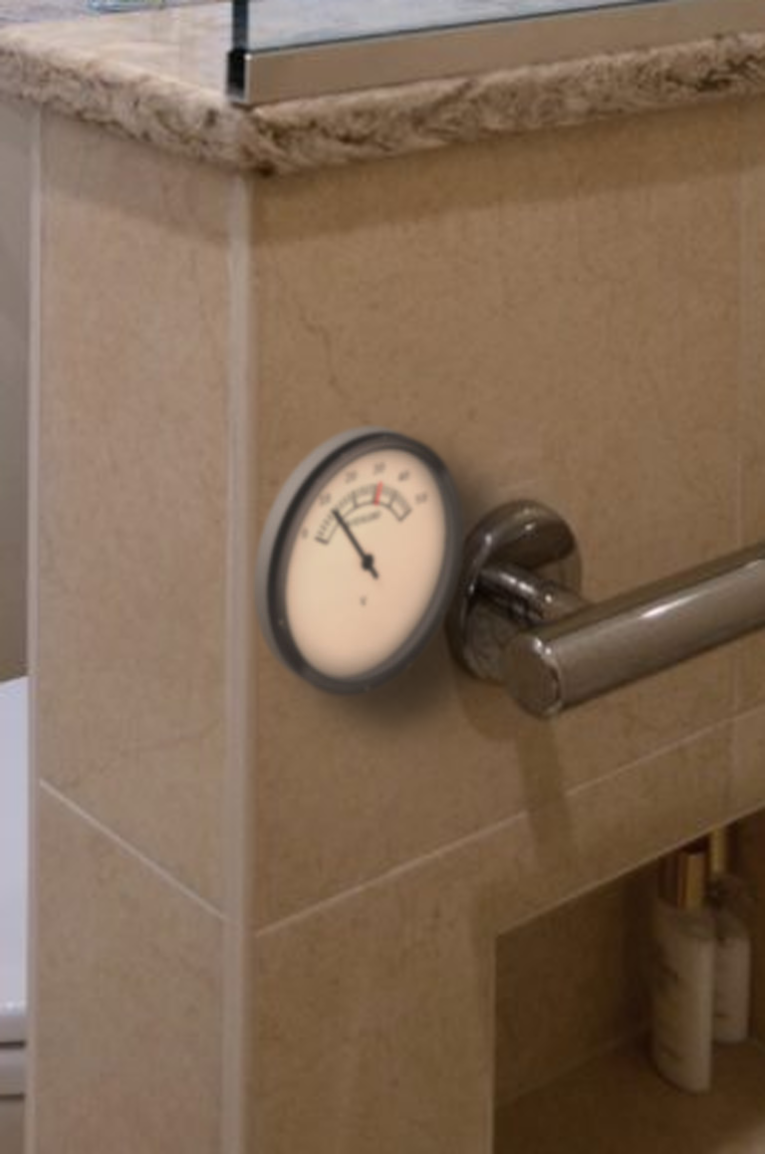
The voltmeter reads 10 V
